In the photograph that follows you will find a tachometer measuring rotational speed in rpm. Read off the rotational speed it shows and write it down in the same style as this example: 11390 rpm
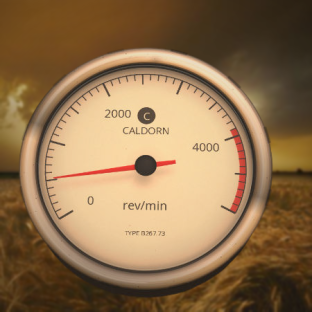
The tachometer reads 500 rpm
